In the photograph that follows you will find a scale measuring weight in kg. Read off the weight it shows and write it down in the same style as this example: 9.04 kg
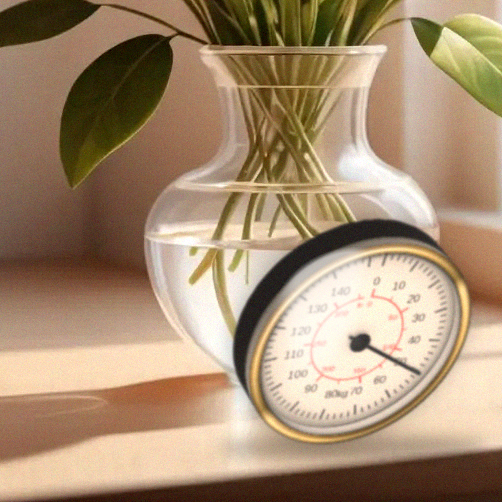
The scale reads 50 kg
